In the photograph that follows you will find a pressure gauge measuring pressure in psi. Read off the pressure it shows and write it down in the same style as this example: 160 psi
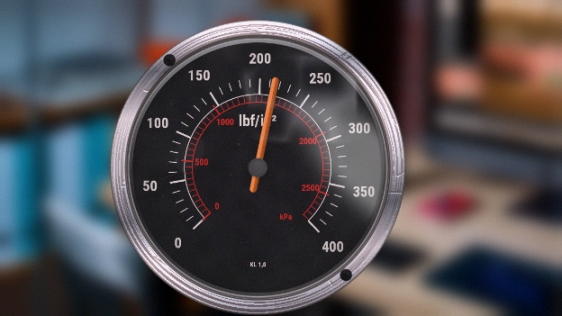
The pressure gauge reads 215 psi
